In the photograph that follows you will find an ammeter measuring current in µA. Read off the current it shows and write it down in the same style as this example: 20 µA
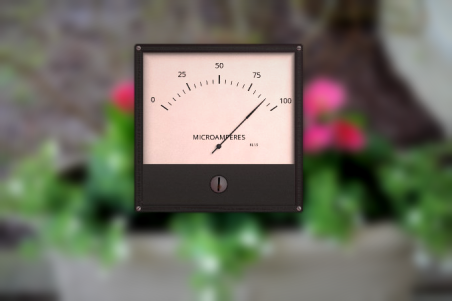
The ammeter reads 90 µA
